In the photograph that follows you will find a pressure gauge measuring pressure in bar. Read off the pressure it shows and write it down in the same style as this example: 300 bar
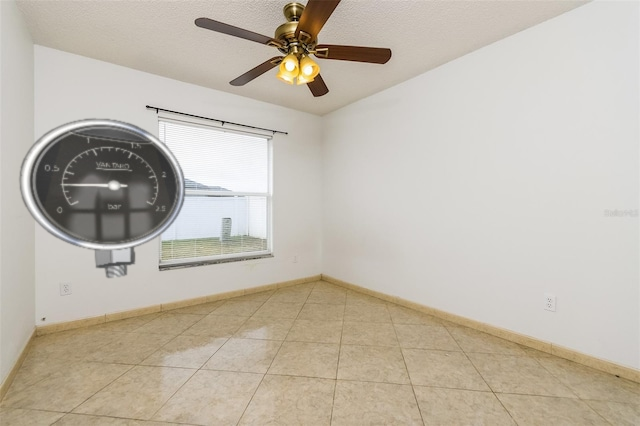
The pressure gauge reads 0.3 bar
